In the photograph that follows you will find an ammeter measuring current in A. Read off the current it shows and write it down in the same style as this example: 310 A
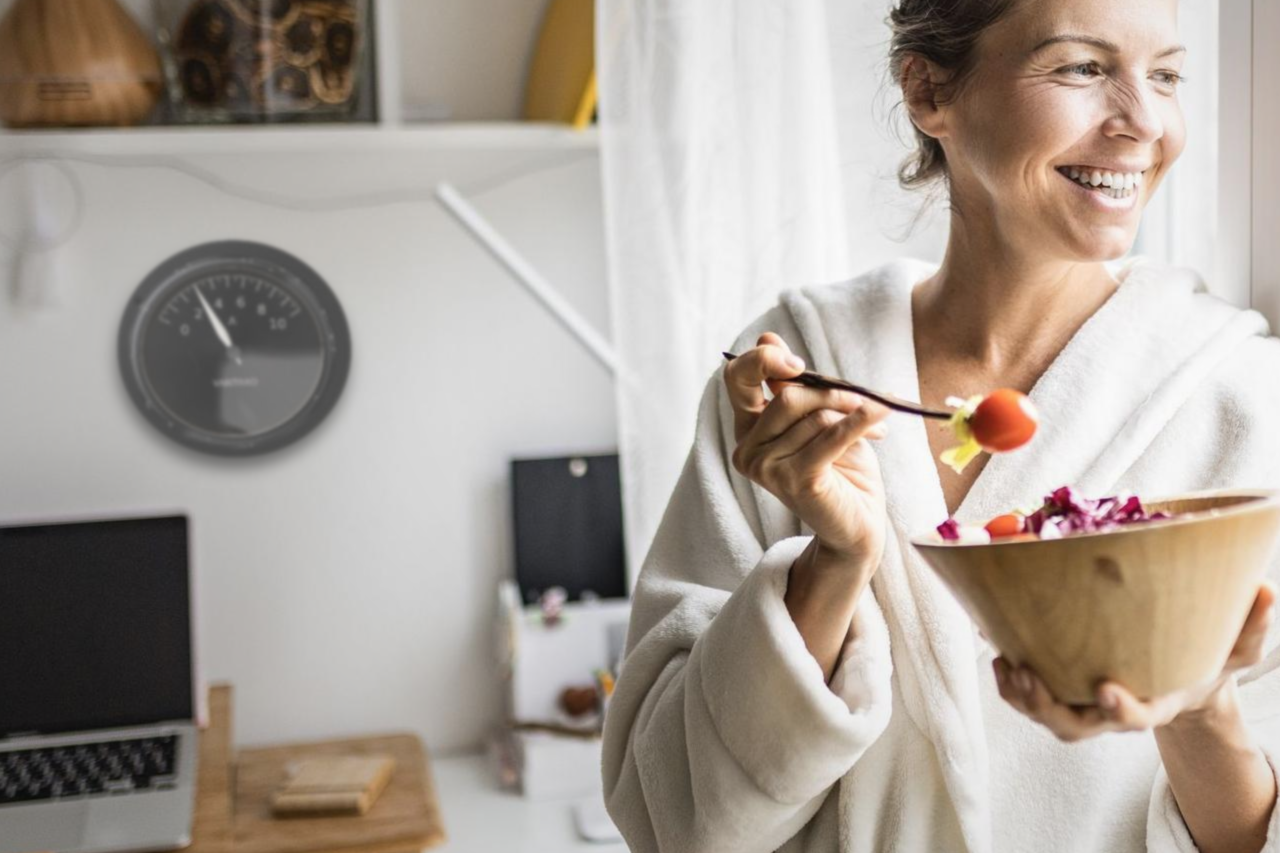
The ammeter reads 3 A
